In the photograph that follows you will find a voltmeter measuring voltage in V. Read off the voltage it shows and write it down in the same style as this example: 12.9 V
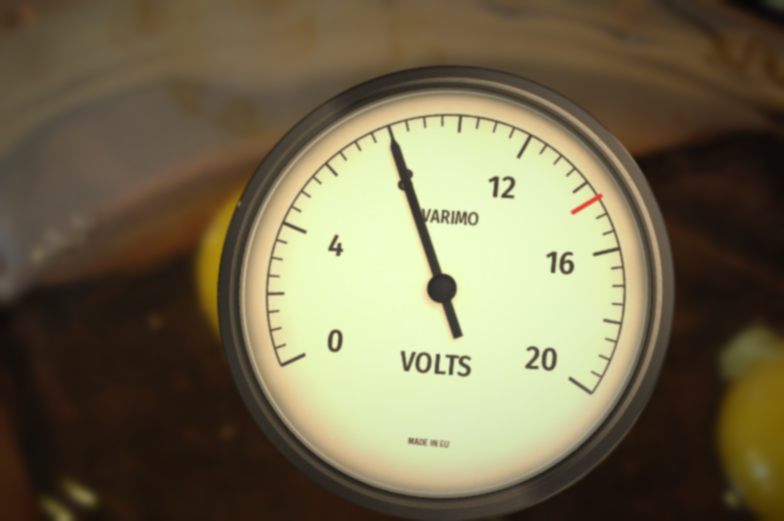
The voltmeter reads 8 V
